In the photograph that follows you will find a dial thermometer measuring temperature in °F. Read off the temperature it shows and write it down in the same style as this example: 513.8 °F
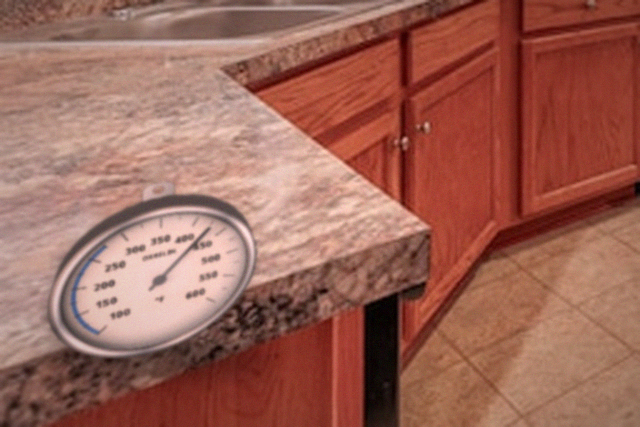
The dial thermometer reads 425 °F
